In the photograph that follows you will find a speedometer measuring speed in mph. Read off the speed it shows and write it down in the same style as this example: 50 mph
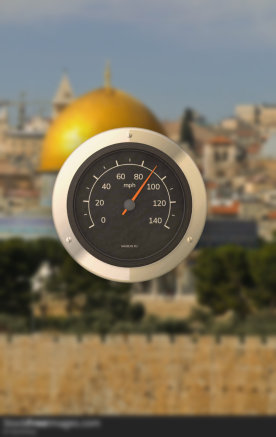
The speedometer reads 90 mph
